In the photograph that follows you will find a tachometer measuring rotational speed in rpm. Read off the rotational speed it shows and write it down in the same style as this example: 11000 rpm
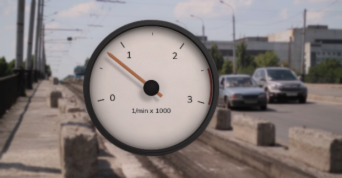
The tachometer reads 750 rpm
